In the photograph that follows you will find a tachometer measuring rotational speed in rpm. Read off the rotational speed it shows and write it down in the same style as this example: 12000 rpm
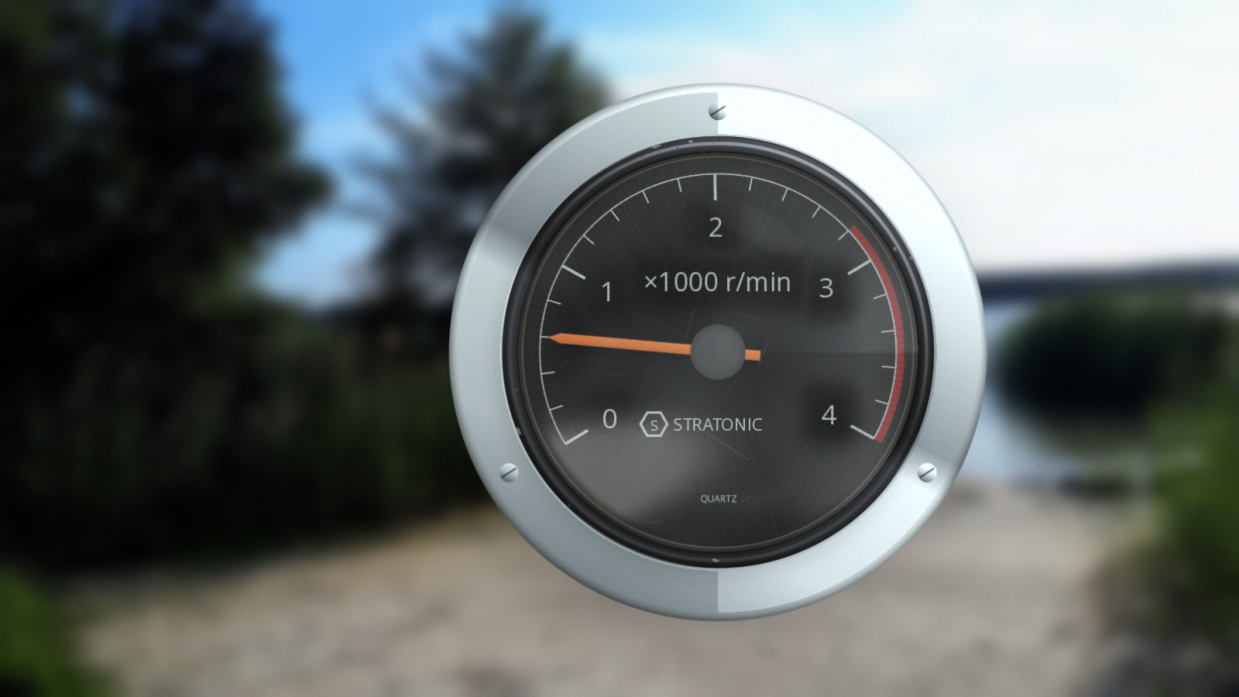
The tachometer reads 600 rpm
